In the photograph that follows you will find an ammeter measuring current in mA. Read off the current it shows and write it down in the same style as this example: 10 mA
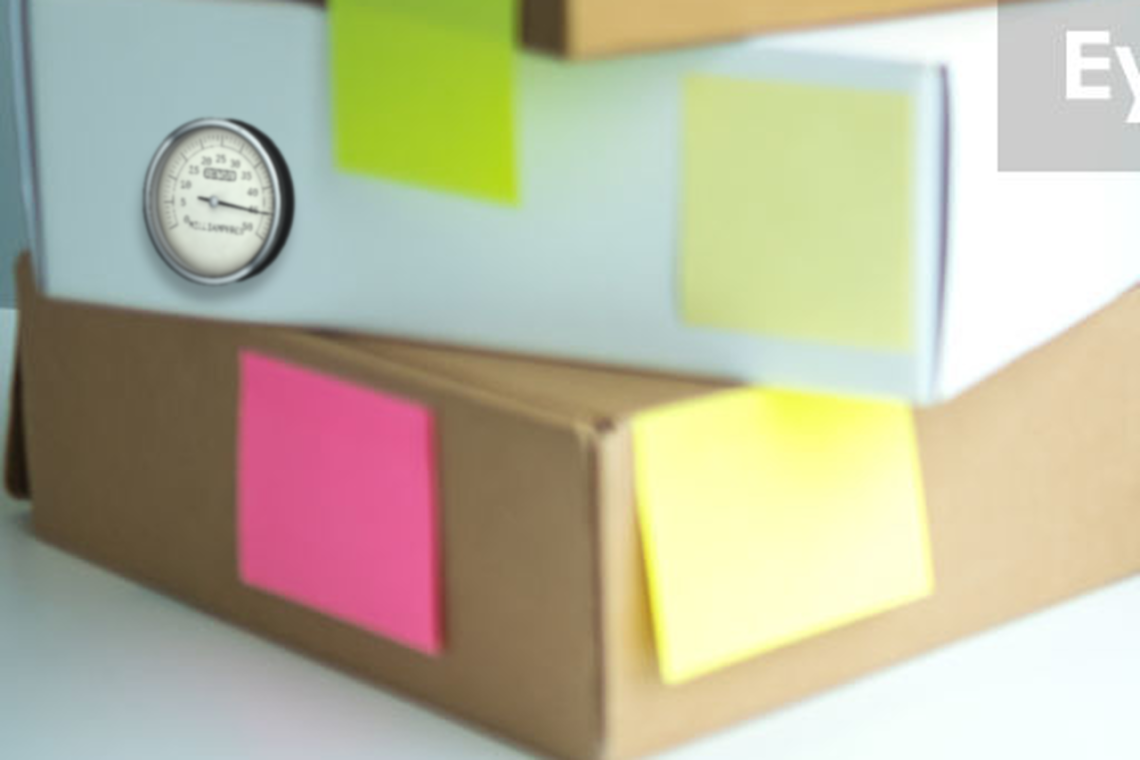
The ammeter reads 45 mA
